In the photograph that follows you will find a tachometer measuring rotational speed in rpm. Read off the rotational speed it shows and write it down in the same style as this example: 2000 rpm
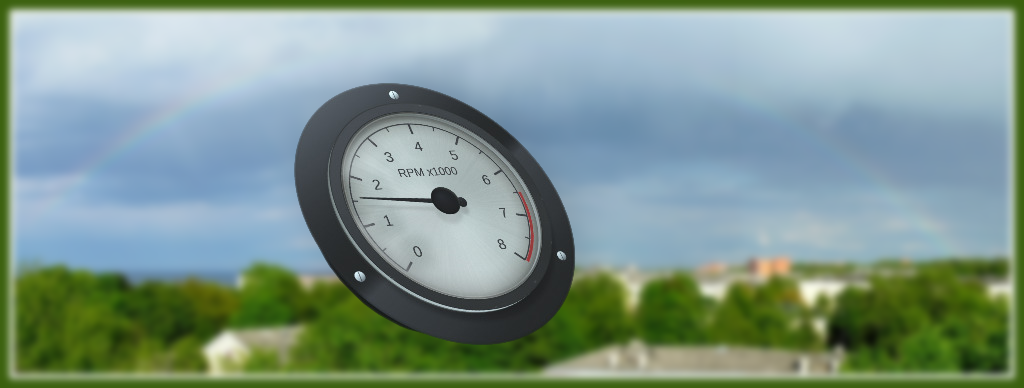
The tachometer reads 1500 rpm
